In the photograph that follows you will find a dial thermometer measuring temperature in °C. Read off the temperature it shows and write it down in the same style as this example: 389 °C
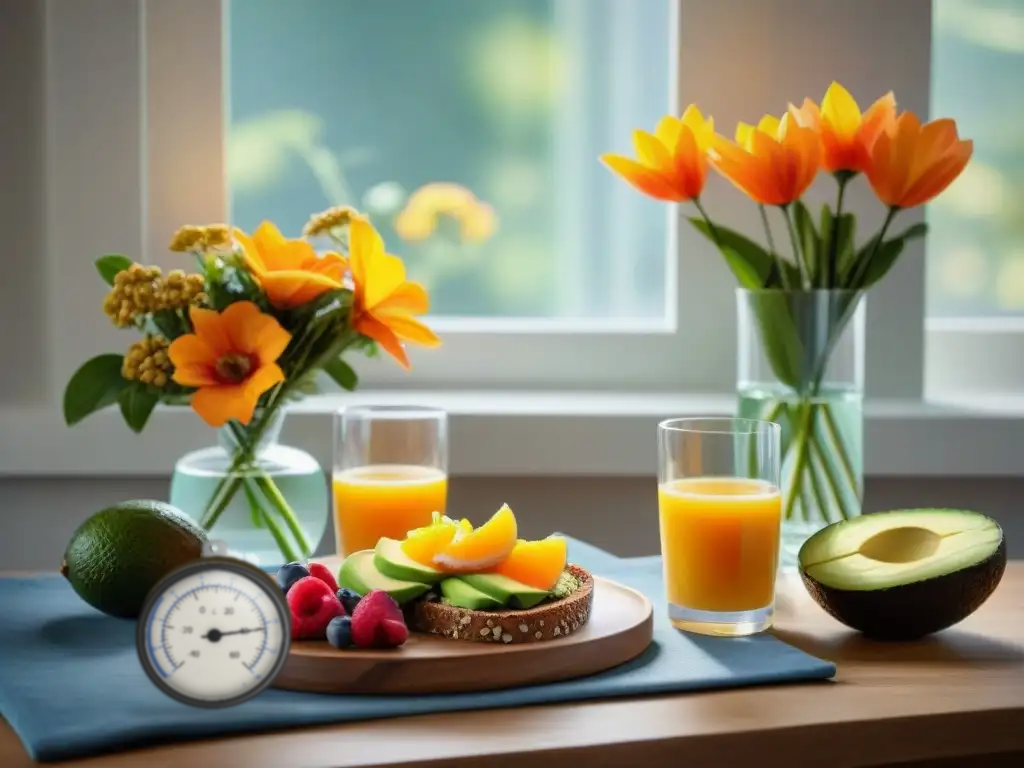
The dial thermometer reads 40 °C
